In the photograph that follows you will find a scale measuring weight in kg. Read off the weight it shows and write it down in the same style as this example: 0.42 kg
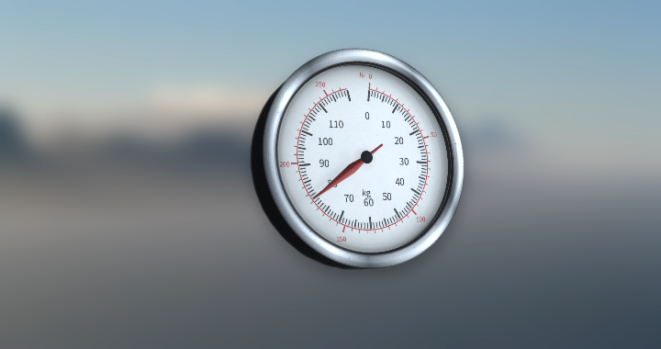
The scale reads 80 kg
